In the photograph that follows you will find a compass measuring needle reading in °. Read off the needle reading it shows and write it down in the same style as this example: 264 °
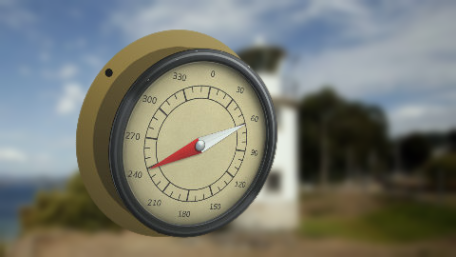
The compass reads 240 °
